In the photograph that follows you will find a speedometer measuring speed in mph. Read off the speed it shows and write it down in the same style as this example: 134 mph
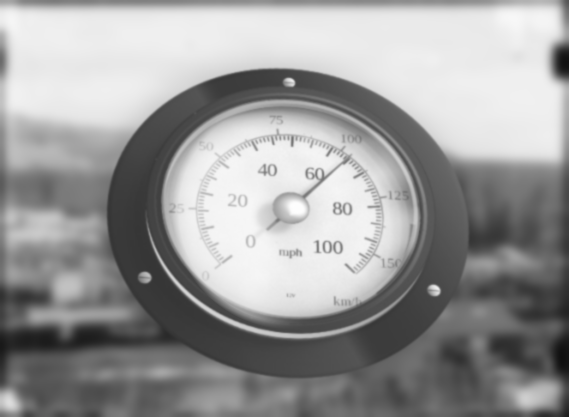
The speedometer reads 65 mph
